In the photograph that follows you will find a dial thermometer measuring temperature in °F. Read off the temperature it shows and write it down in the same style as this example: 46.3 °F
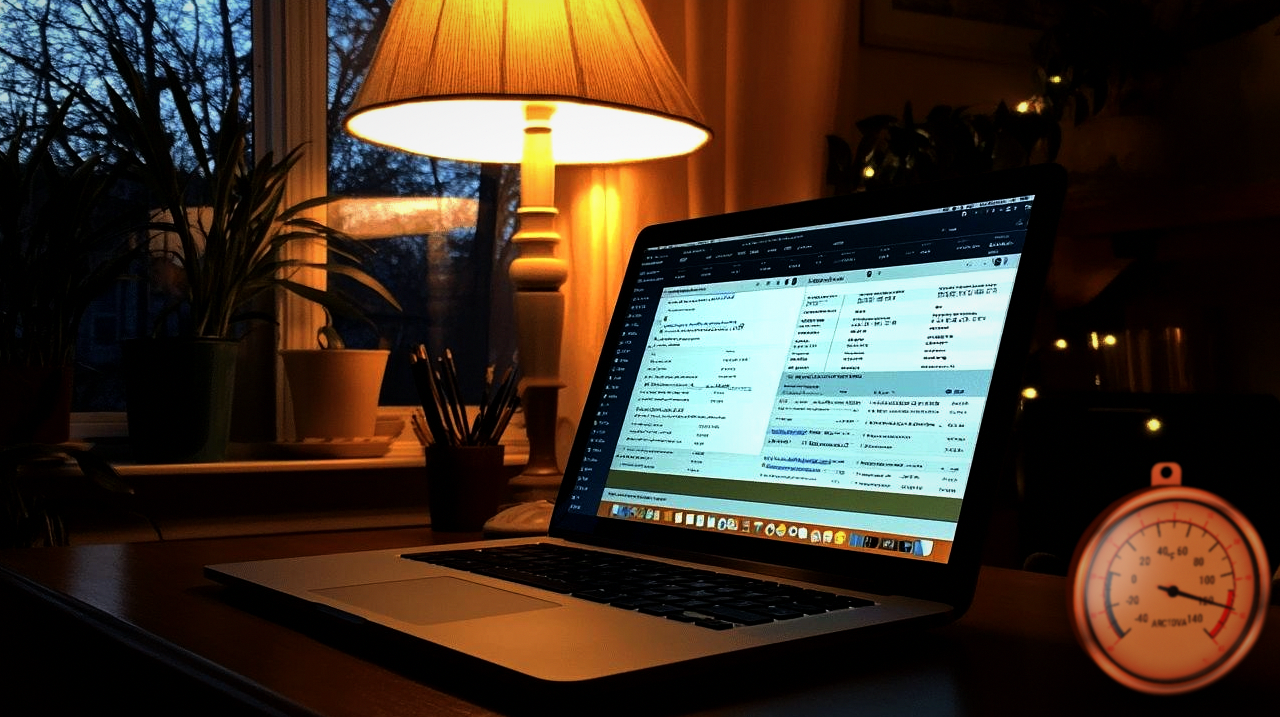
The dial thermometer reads 120 °F
